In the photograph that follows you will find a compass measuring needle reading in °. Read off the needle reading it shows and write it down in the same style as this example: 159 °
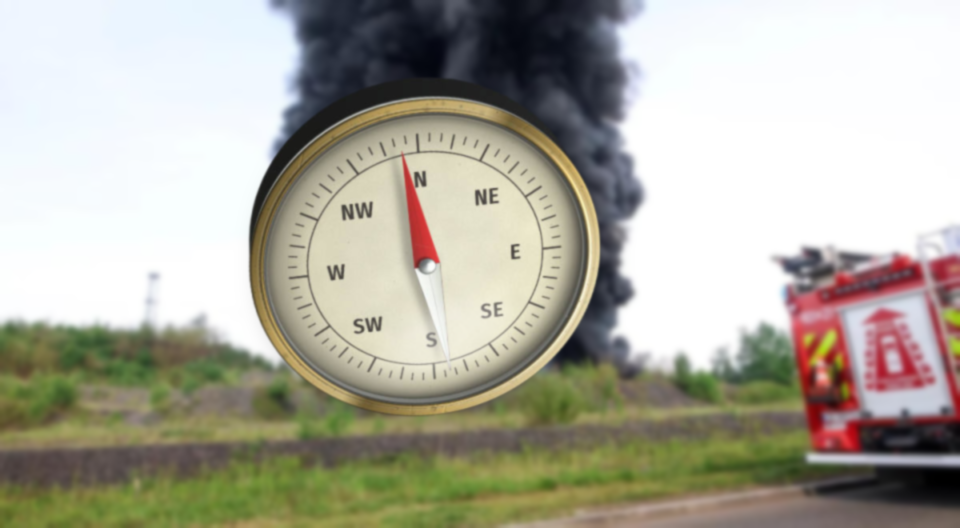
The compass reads 352.5 °
